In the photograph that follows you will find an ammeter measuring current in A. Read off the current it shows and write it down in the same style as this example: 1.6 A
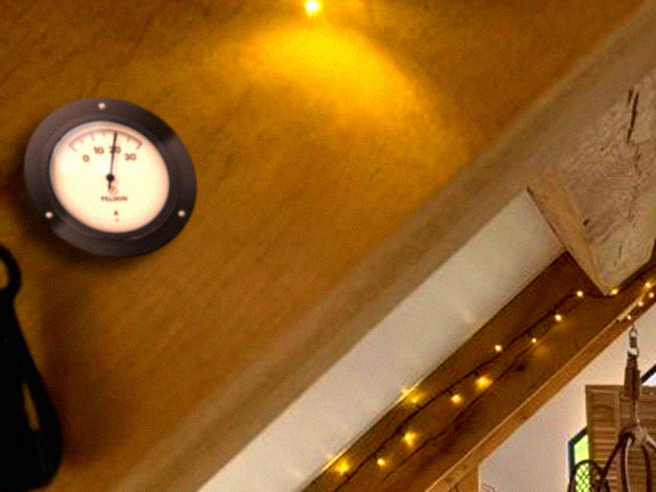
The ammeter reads 20 A
